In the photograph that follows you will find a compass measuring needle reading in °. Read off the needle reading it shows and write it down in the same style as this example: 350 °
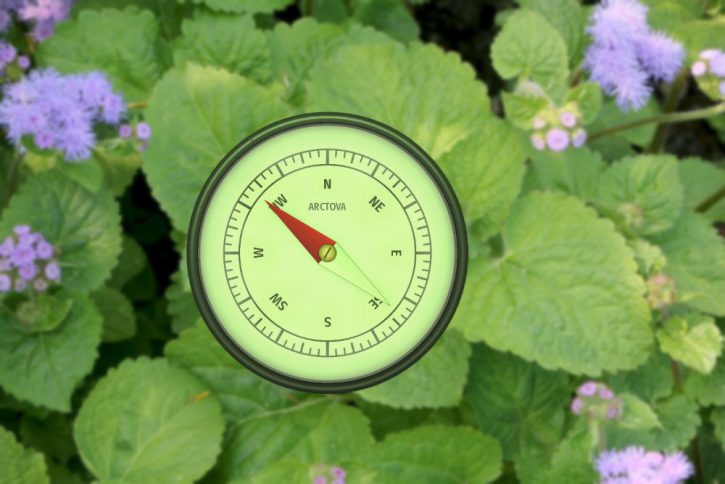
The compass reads 310 °
